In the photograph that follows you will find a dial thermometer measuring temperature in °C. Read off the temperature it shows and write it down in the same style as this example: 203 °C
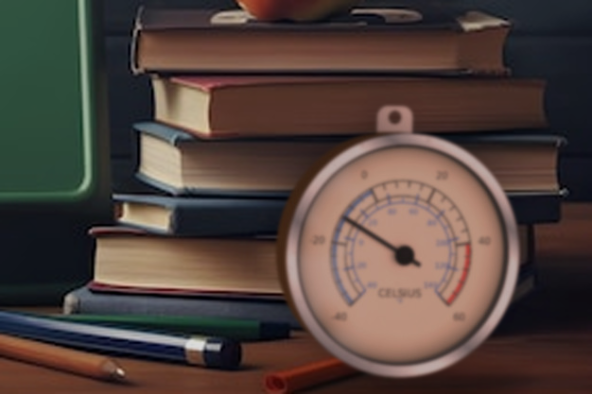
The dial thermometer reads -12 °C
